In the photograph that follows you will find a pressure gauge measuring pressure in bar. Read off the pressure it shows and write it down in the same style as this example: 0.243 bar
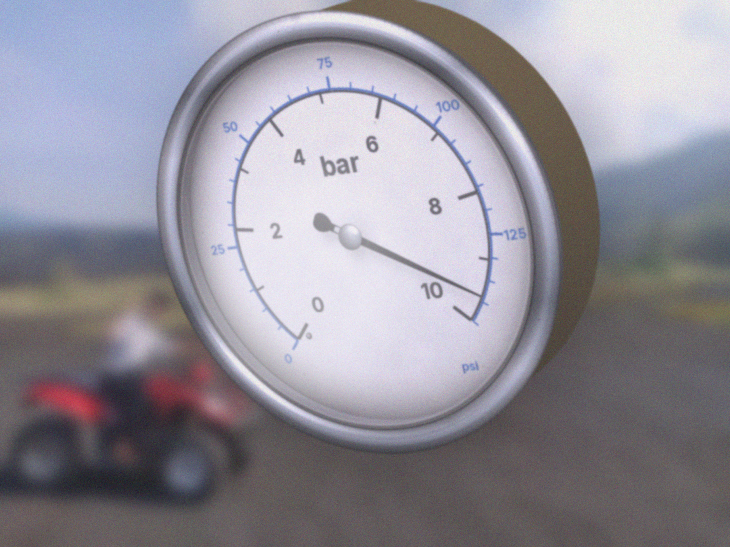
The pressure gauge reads 9.5 bar
